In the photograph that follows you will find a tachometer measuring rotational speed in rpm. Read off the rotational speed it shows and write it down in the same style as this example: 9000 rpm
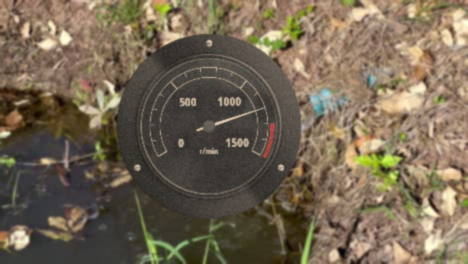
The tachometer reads 1200 rpm
